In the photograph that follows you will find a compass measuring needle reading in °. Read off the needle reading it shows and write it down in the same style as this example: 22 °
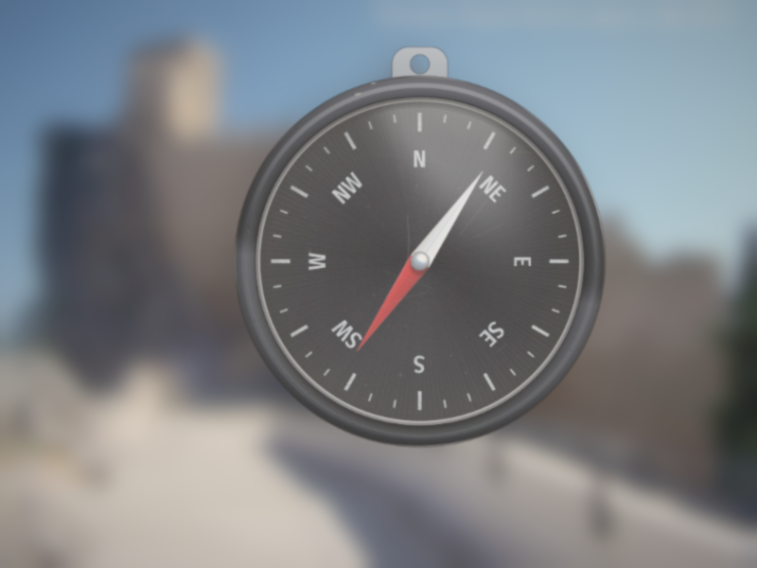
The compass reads 215 °
